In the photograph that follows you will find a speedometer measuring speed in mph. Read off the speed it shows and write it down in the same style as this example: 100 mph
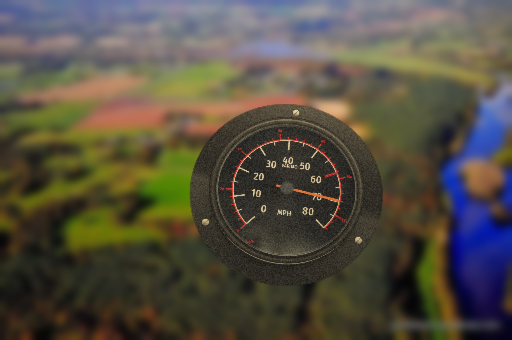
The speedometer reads 70 mph
